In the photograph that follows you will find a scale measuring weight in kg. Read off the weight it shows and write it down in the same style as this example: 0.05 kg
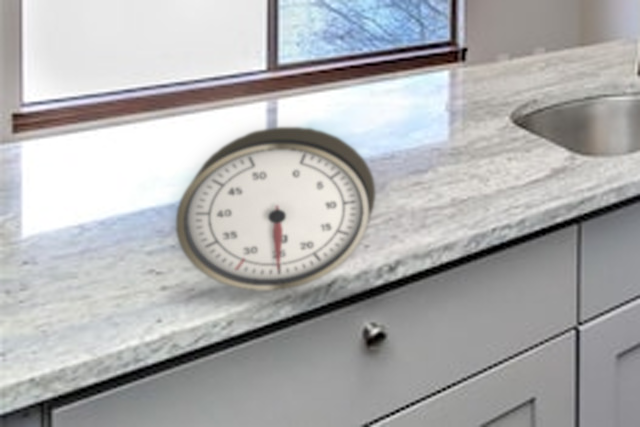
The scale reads 25 kg
